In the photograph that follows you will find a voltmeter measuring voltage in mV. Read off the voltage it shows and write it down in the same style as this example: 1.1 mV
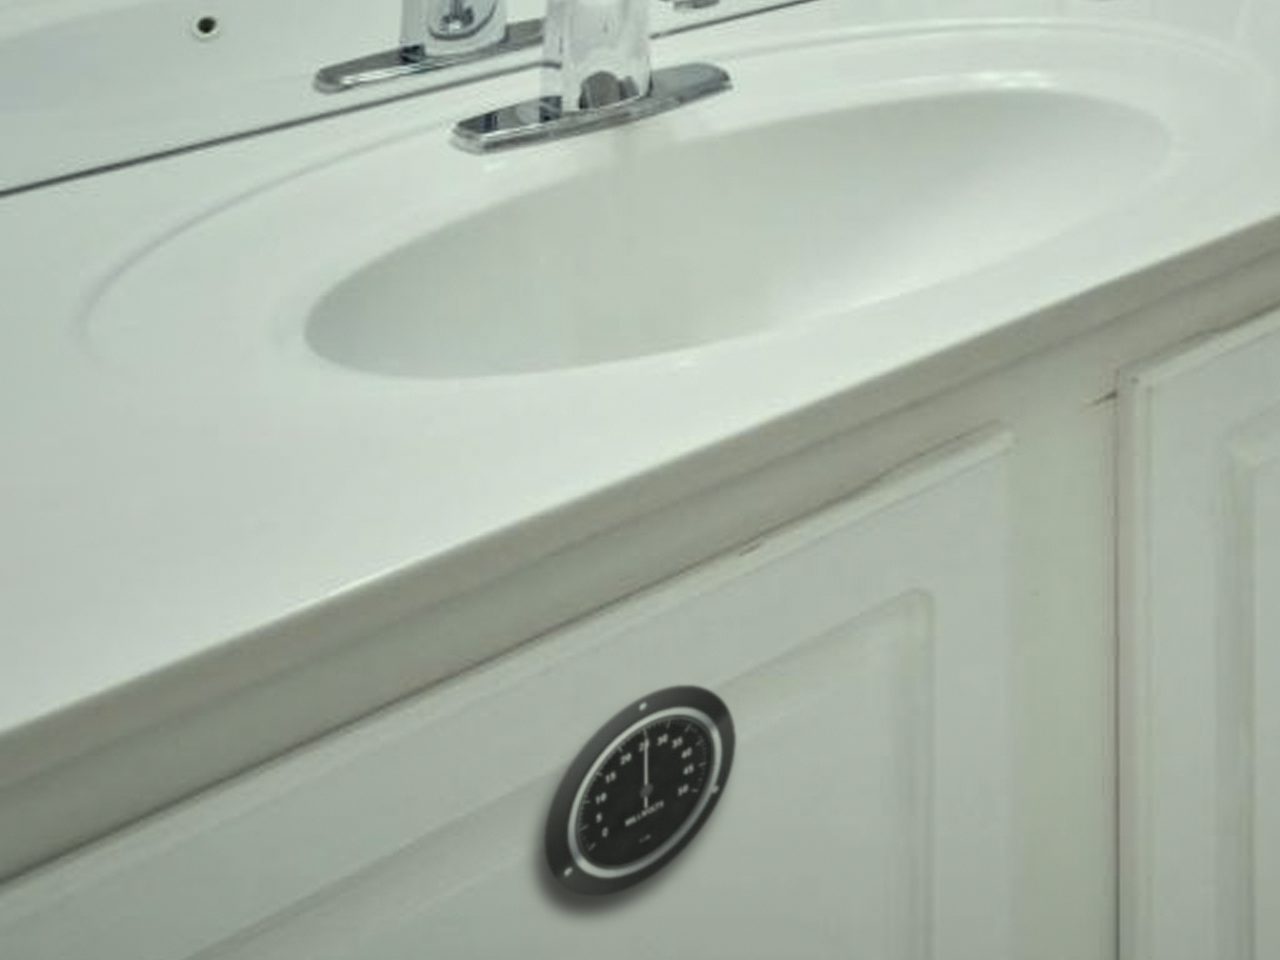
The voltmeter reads 25 mV
